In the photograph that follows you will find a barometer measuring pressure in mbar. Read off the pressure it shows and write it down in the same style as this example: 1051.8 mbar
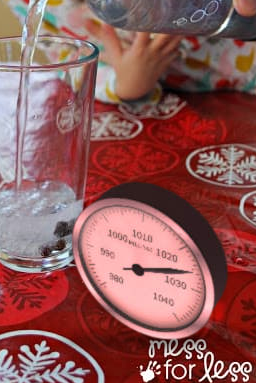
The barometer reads 1025 mbar
